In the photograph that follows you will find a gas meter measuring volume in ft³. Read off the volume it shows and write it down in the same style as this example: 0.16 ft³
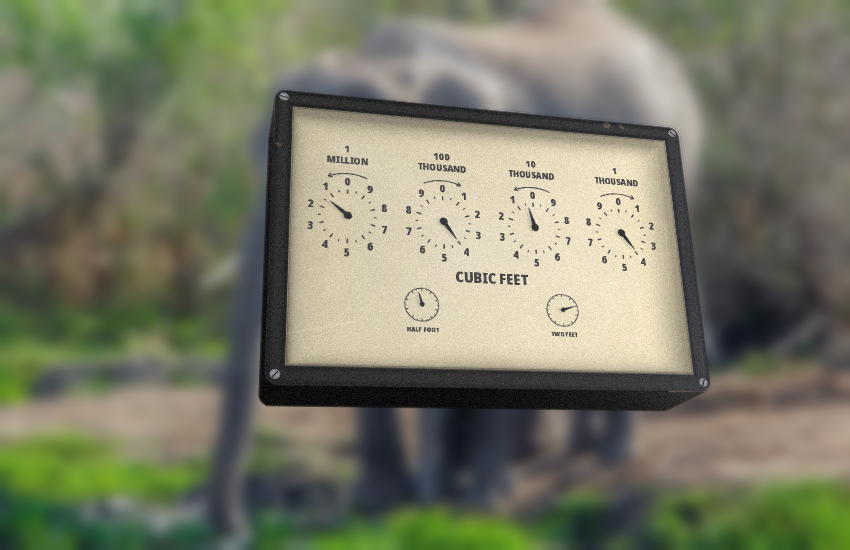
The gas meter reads 140400 ft³
